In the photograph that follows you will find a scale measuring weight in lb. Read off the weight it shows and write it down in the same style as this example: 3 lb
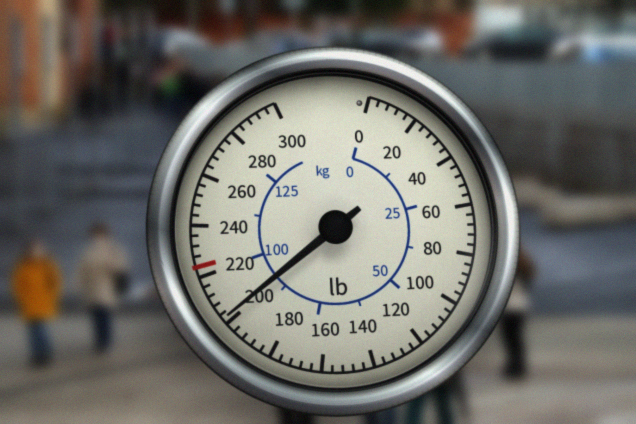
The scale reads 202 lb
